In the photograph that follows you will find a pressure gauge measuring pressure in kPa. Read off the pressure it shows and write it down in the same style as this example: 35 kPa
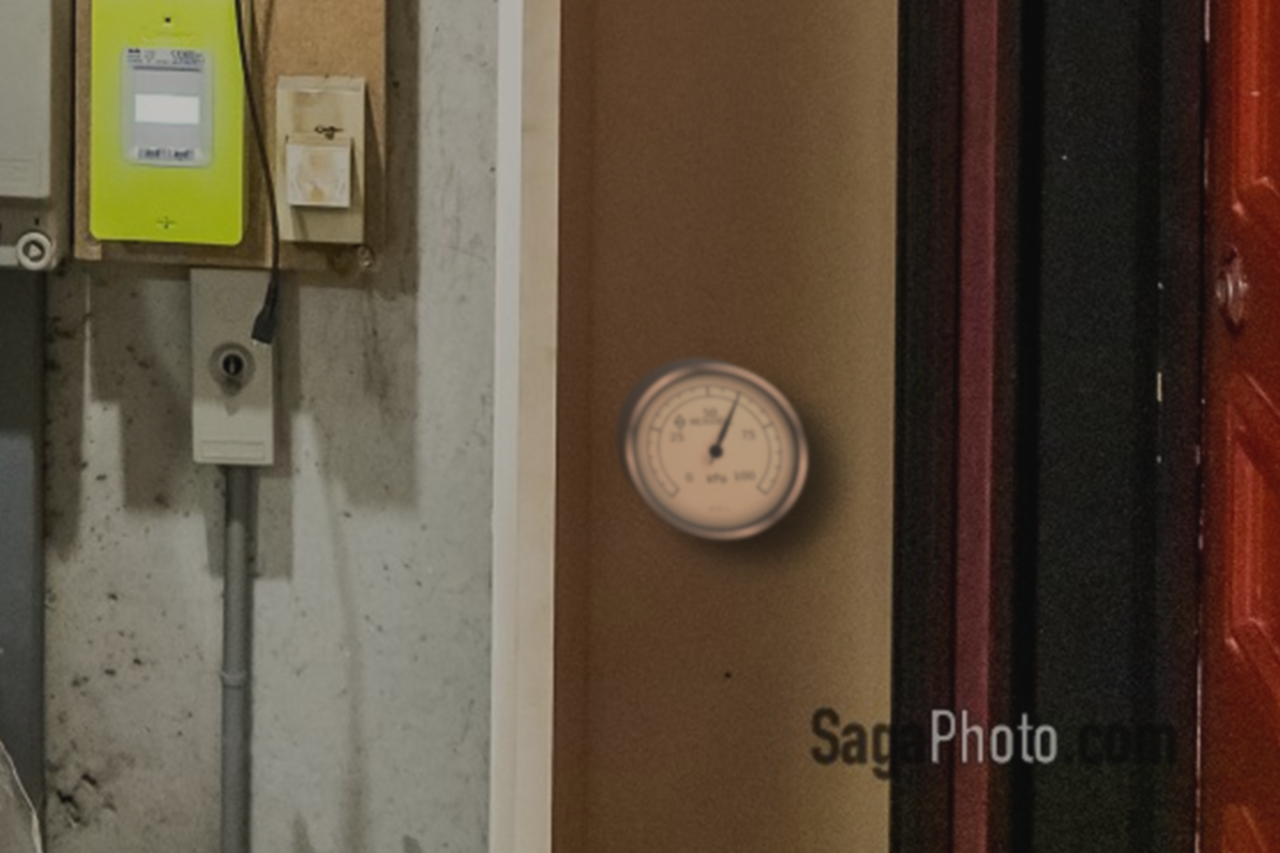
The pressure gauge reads 60 kPa
